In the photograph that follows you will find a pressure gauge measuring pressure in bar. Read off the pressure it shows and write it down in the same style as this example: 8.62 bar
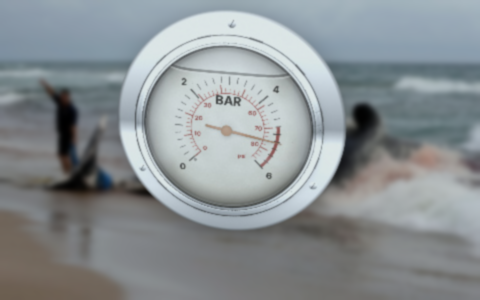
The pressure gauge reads 5.2 bar
